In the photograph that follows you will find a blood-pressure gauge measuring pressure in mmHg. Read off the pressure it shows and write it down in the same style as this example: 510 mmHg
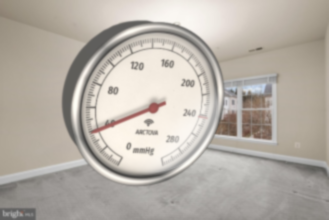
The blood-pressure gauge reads 40 mmHg
